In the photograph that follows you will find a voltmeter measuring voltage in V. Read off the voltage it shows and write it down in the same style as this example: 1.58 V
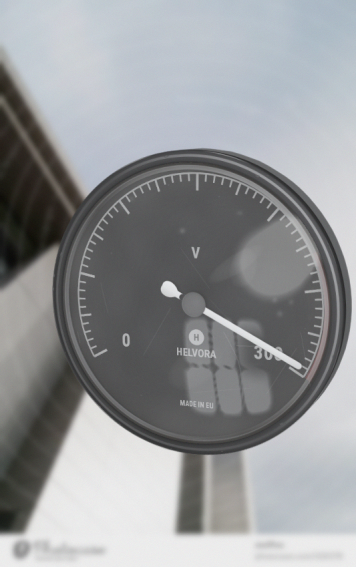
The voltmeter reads 295 V
